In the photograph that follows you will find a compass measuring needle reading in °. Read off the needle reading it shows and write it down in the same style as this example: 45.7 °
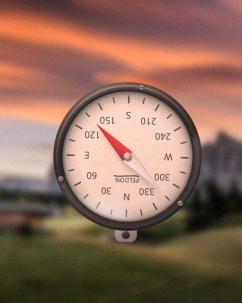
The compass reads 135 °
